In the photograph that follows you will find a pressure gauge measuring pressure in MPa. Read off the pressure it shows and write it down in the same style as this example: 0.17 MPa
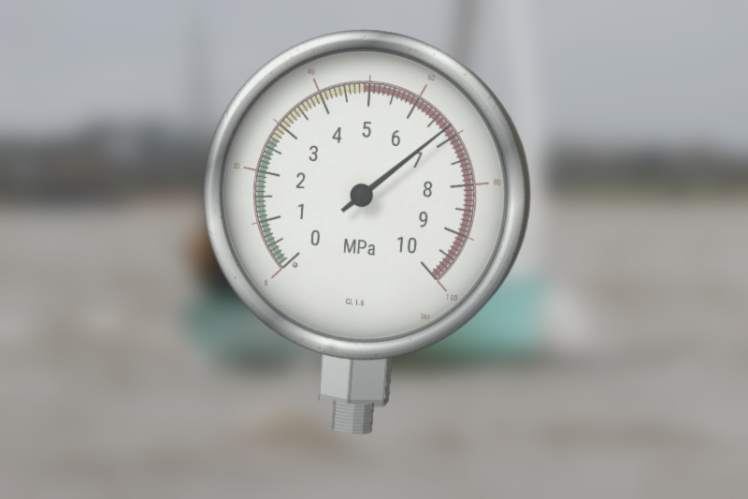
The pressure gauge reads 6.8 MPa
